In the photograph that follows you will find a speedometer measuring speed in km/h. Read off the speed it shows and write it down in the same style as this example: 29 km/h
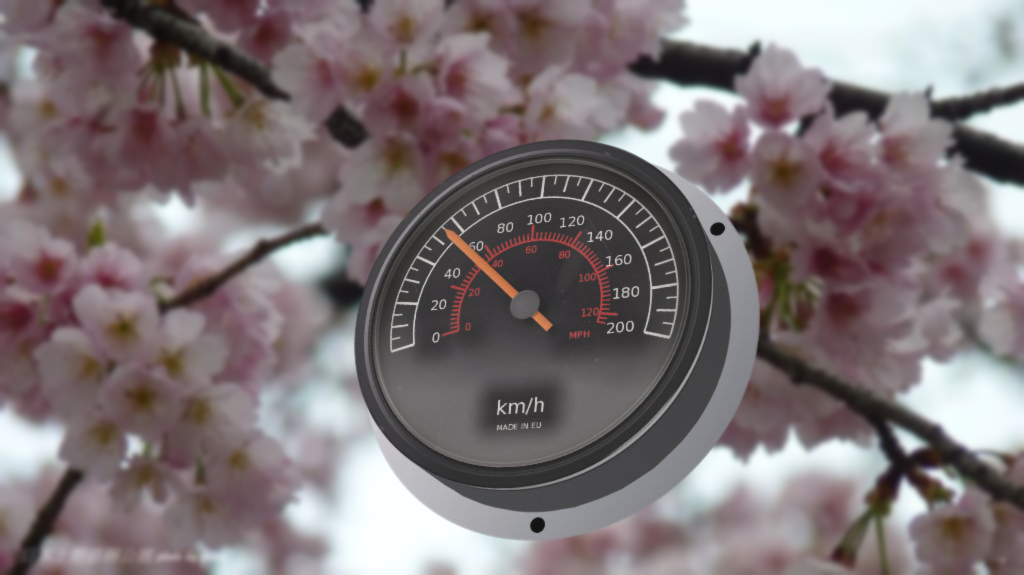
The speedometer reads 55 km/h
